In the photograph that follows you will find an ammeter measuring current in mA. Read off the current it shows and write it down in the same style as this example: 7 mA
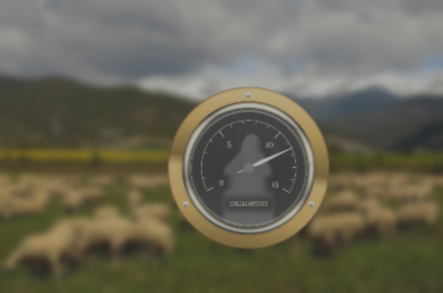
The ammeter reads 11.5 mA
